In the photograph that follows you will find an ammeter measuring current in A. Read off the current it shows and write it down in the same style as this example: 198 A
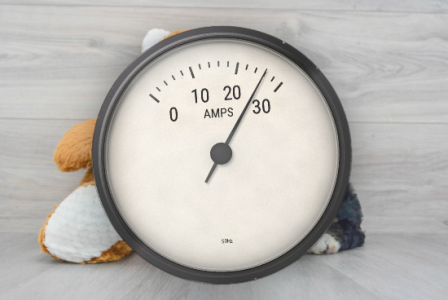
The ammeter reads 26 A
